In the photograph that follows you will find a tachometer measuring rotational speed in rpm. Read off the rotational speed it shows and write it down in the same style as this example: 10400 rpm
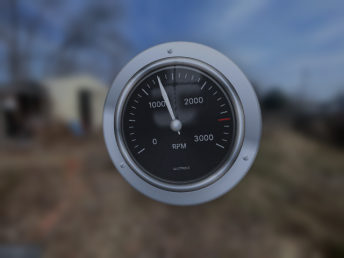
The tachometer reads 1300 rpm
